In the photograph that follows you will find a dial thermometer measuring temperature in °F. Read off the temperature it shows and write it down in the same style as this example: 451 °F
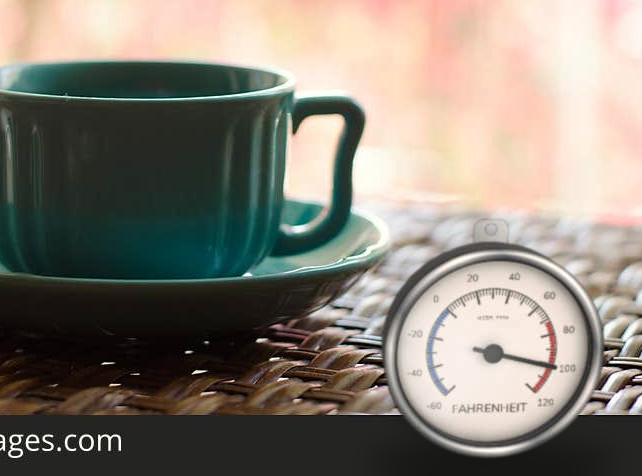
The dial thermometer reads 100 °F
